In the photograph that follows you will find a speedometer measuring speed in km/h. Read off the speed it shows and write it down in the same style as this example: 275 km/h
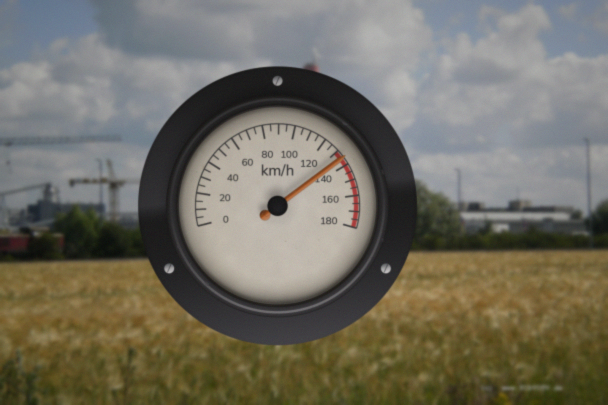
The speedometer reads 135 km/h
